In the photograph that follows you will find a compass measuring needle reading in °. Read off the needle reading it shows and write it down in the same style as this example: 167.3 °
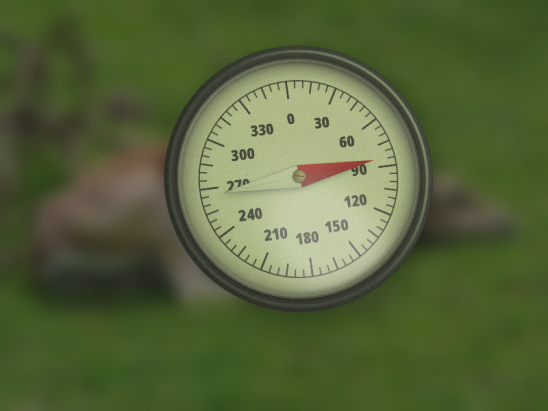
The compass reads 85 °
